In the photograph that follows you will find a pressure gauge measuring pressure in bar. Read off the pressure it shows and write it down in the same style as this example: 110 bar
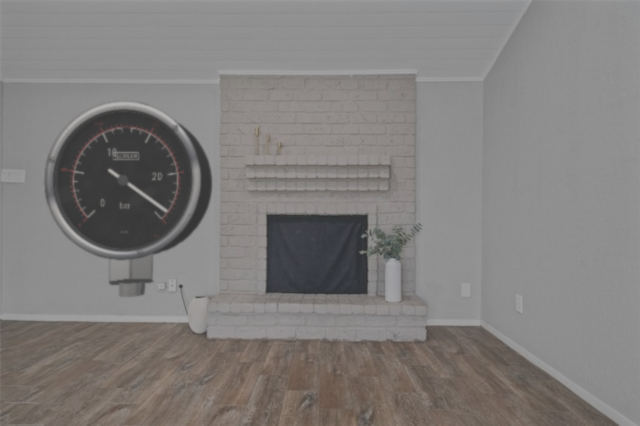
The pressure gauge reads 24 bar
